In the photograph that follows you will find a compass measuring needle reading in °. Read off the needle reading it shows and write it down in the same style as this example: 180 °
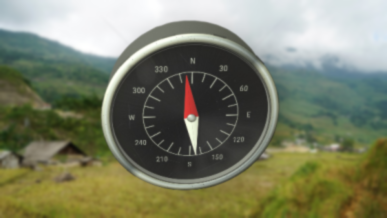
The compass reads 352.5 °
